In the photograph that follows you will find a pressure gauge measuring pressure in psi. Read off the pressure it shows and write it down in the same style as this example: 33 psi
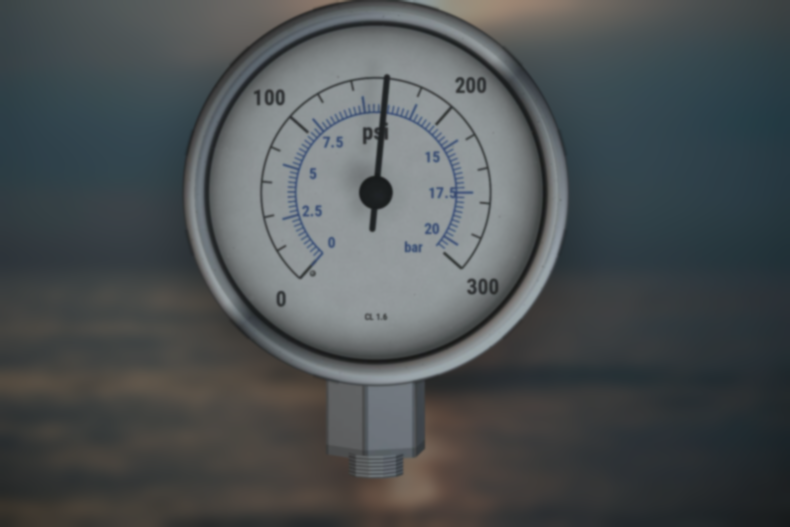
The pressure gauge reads 160 psi
